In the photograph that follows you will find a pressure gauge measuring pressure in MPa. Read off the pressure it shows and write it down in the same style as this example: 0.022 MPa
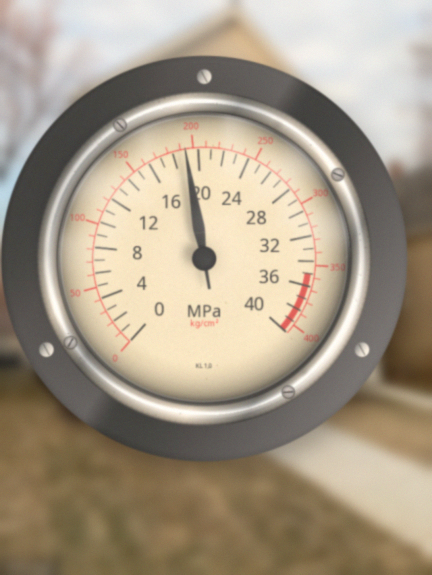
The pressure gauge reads 19 MPa
